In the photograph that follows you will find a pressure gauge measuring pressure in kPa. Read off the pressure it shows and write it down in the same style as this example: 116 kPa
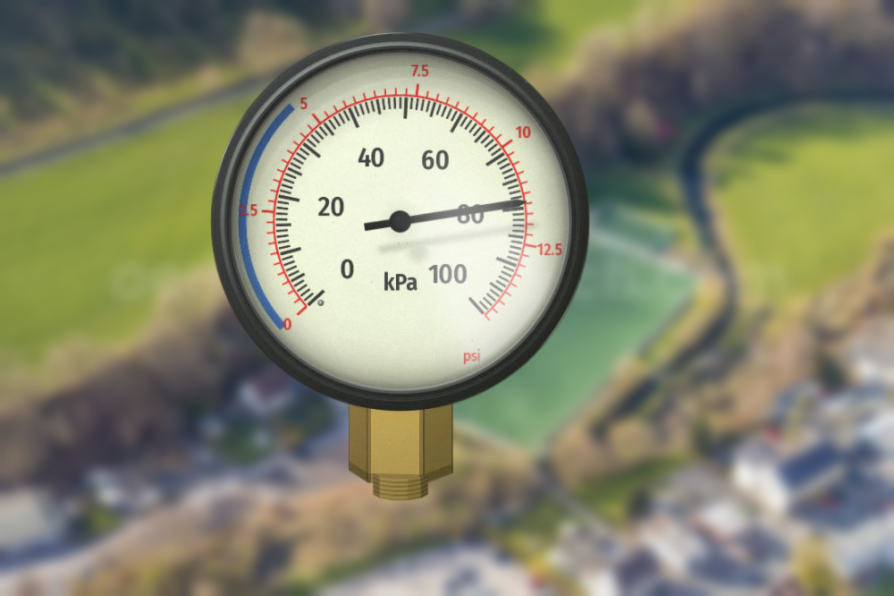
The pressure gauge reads 79 kPa
